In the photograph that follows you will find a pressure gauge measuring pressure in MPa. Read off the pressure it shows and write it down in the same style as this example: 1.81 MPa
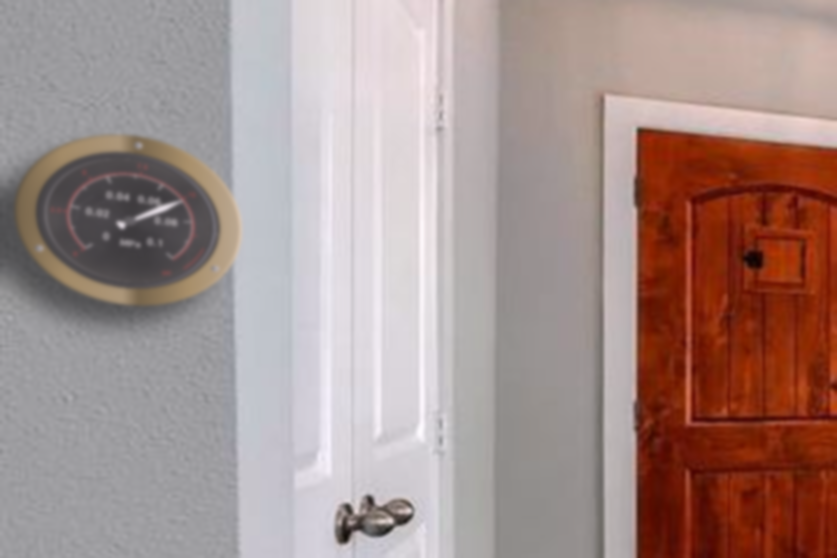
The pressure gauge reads 0.07 MPa
